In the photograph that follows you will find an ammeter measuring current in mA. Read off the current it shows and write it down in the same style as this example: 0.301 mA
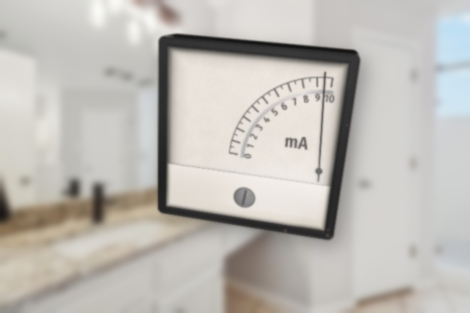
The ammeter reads 9.5 mA
